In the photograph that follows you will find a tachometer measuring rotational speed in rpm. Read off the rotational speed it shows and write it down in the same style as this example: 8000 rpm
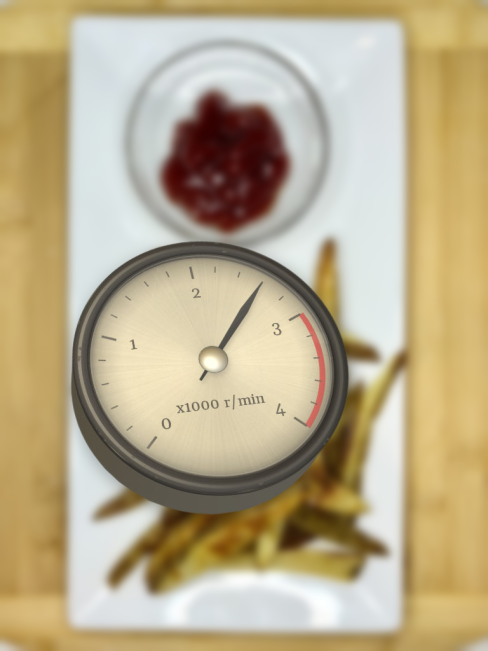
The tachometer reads 2600 rpm
